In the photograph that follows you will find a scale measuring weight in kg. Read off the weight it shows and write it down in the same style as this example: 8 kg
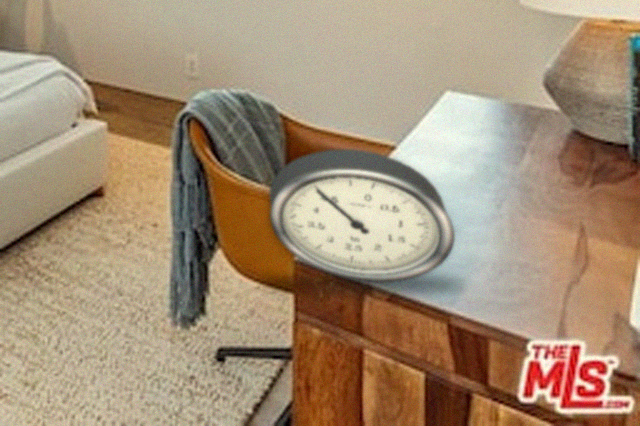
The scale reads 4.5 kg
